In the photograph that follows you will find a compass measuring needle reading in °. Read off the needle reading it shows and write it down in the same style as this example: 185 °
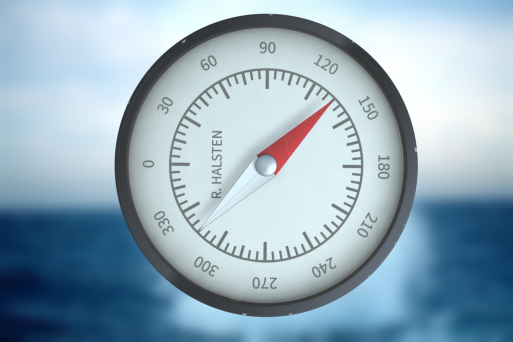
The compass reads 135 °
